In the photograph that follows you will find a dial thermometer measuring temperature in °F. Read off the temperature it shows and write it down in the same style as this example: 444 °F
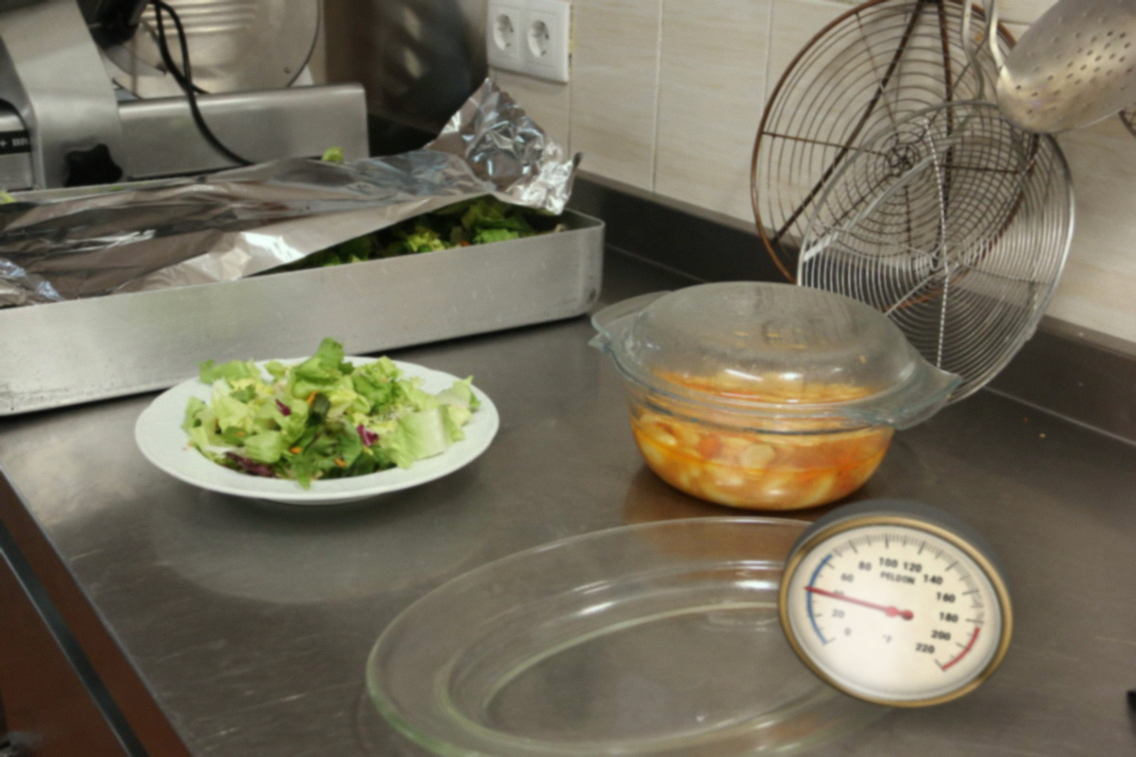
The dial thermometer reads 40 °F
